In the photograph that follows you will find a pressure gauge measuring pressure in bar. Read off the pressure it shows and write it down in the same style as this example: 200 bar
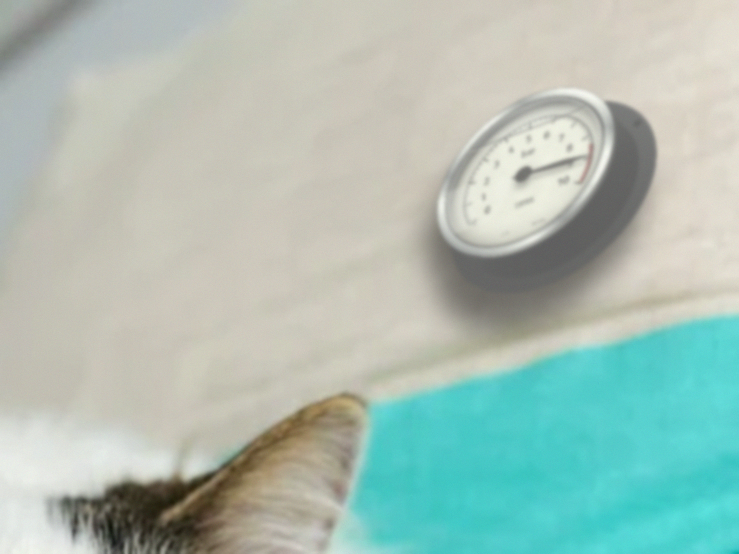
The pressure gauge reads 9 bar
